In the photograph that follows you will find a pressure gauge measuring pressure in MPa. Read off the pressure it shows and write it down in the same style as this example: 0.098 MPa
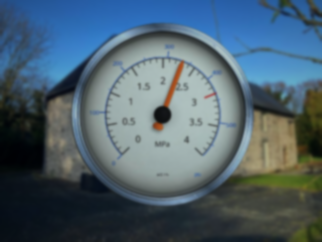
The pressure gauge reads 2.3 MPa
